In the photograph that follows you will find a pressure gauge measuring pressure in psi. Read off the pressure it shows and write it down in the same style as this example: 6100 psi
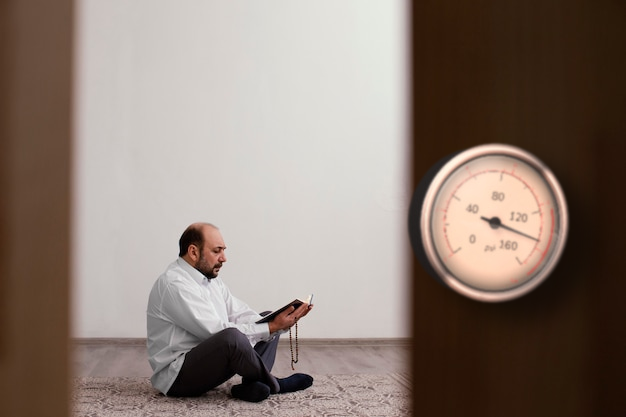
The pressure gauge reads 140 psi
